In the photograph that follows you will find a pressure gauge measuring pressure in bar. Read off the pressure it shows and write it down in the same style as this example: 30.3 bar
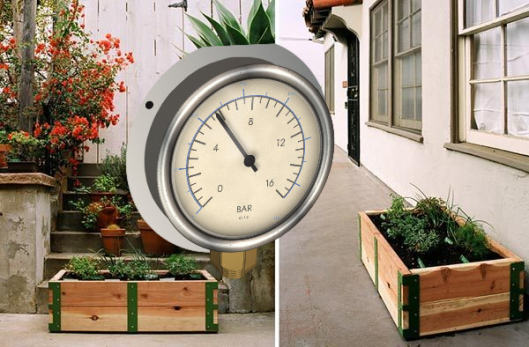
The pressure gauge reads 5.75 bar
